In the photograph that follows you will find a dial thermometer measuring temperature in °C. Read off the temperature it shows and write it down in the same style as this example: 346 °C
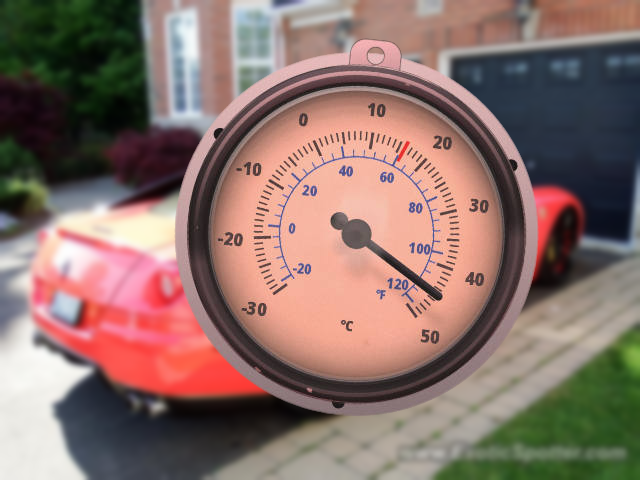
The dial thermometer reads 45 °C
